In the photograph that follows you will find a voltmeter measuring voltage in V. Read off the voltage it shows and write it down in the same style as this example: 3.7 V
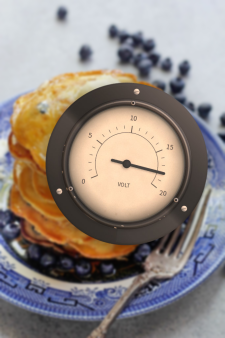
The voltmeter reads 18 V
